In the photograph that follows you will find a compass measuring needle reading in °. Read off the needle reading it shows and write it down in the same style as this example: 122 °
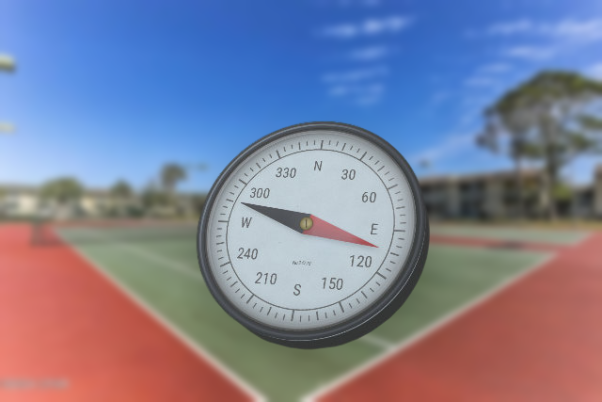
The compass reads 105 °
